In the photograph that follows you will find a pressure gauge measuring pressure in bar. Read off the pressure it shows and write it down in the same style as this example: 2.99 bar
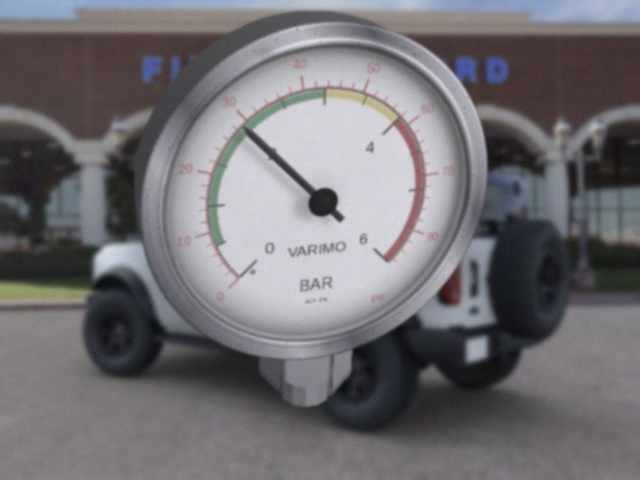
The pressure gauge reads 2 bar
